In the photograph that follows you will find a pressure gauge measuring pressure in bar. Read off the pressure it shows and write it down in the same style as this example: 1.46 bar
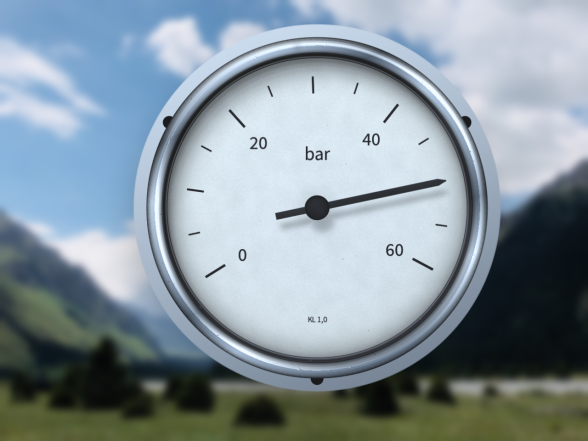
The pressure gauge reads 50 bar
